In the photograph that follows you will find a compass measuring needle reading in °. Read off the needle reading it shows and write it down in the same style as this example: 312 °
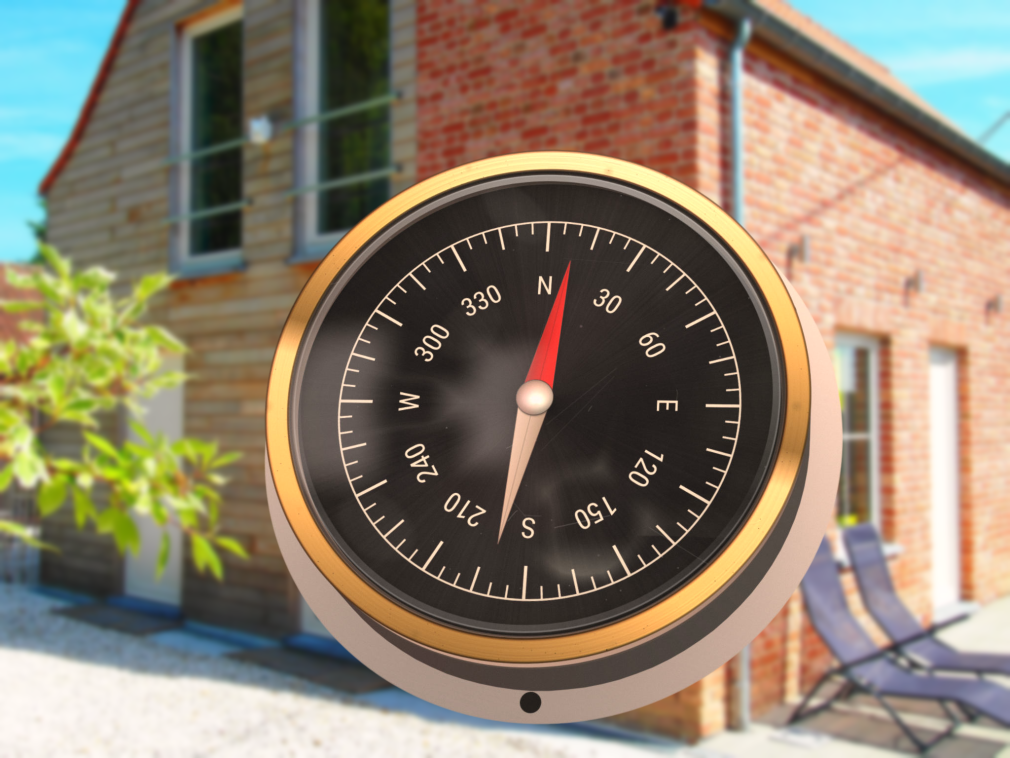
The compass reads 10 °
